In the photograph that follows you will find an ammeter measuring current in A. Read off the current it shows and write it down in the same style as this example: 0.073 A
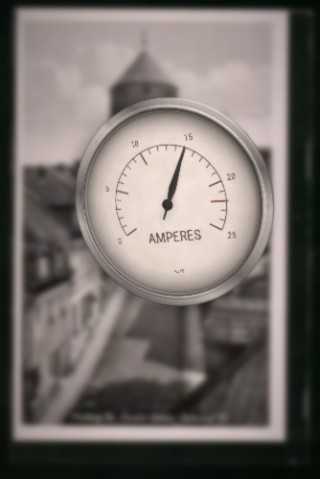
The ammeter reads 15 A
